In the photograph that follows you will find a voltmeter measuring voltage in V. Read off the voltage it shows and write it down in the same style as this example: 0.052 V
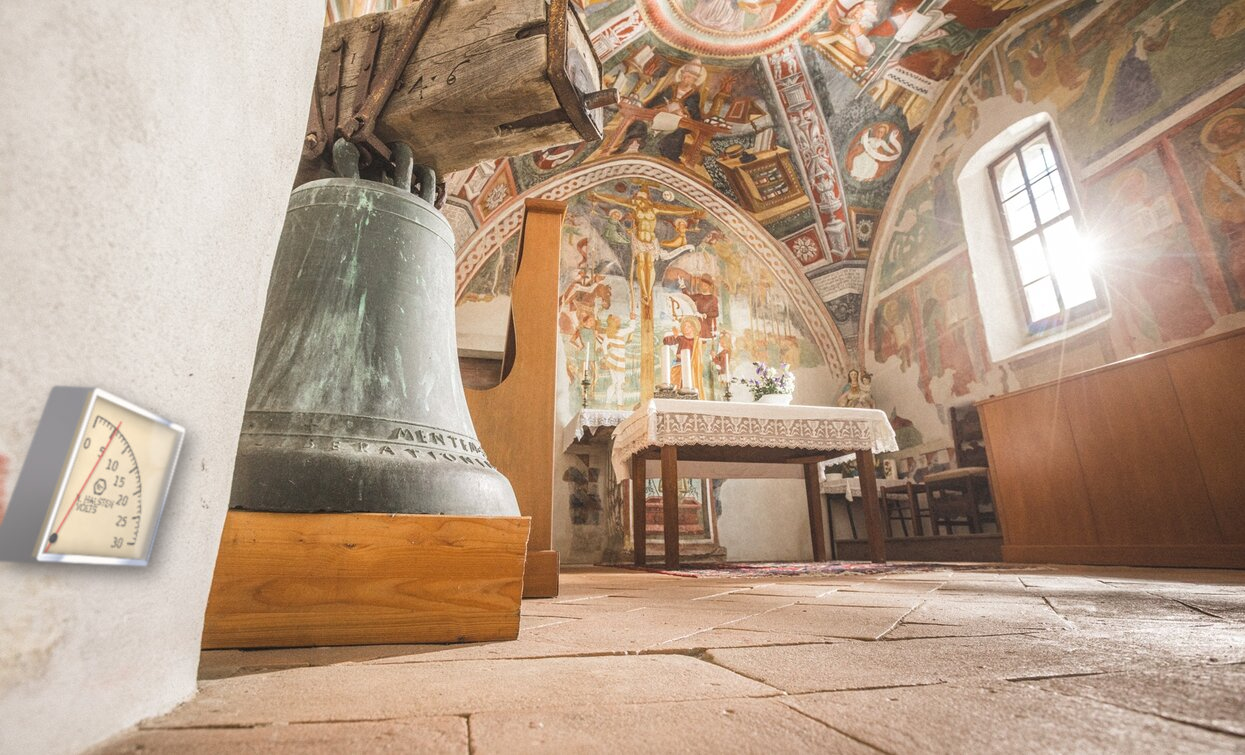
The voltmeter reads 5 V
